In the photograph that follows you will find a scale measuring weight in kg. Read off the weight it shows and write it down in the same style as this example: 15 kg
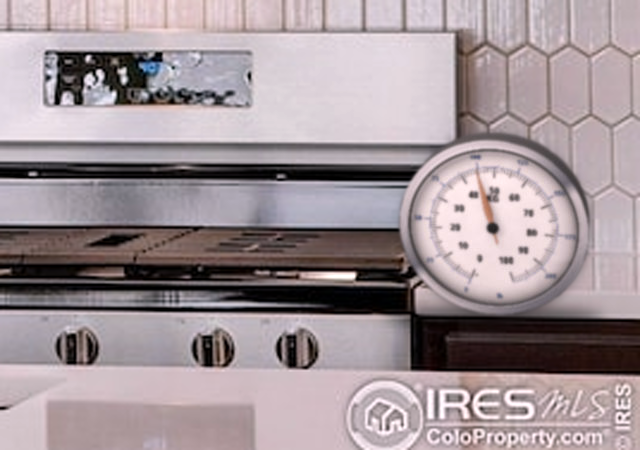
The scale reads 45 kg
